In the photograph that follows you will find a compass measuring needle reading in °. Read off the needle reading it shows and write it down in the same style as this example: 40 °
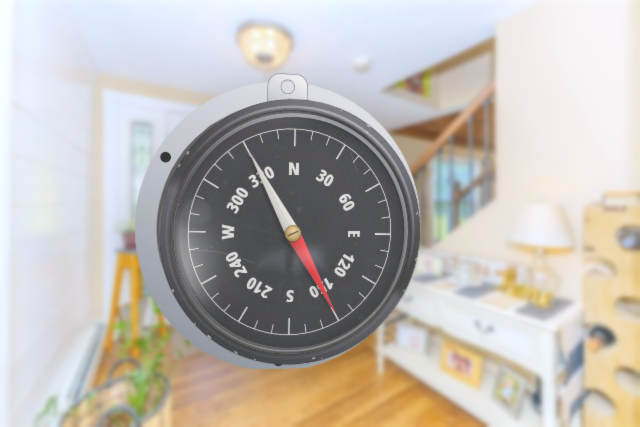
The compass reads 150 °
